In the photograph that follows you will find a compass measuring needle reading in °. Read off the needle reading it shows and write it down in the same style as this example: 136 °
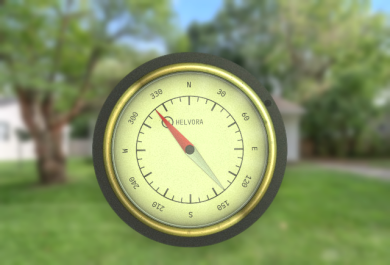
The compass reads 320 °
